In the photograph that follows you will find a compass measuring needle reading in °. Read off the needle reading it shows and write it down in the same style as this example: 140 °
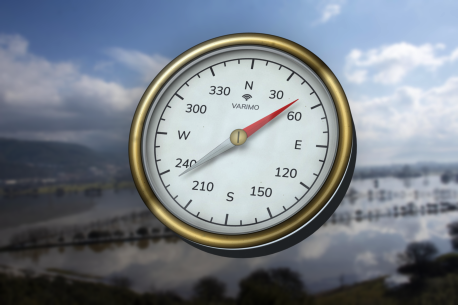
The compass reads 50 °
